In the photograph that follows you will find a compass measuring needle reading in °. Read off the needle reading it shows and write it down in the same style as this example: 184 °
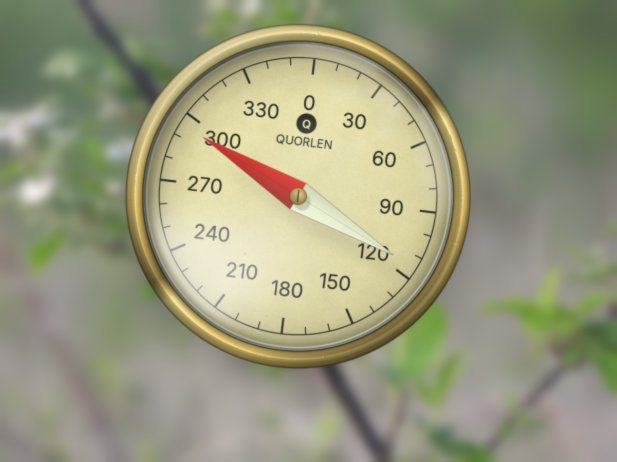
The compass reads 295 °
